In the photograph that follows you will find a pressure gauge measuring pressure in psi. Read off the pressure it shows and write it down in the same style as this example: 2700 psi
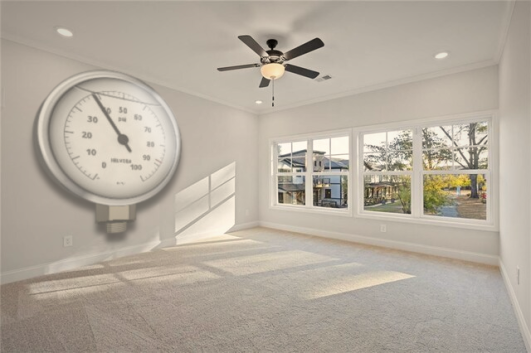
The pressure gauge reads 38 psi
